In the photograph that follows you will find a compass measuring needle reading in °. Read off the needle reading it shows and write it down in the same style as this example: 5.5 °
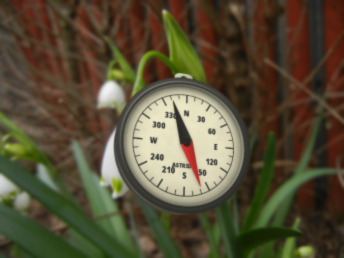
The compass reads 160 °
